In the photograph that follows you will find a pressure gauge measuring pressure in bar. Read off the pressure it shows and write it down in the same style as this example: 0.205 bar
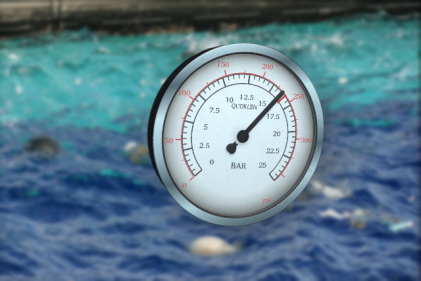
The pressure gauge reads 16 bar
